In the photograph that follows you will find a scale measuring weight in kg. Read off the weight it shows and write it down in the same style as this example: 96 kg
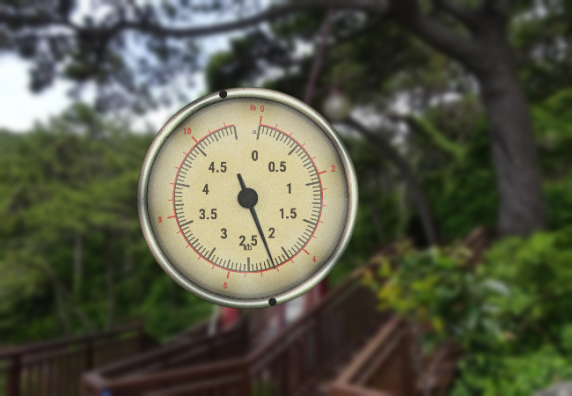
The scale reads 2.2 kg
